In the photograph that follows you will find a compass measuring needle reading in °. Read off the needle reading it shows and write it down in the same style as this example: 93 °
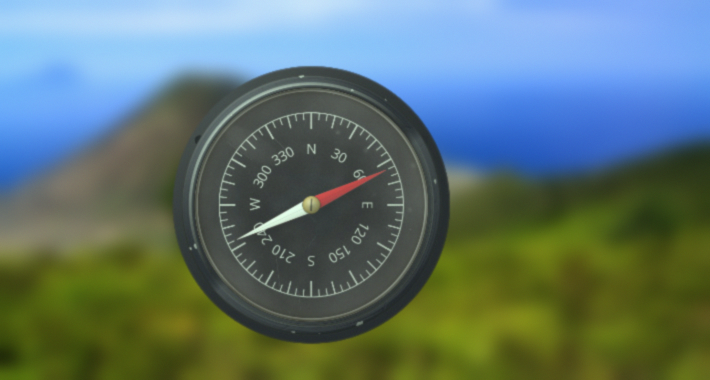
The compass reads 65 °
